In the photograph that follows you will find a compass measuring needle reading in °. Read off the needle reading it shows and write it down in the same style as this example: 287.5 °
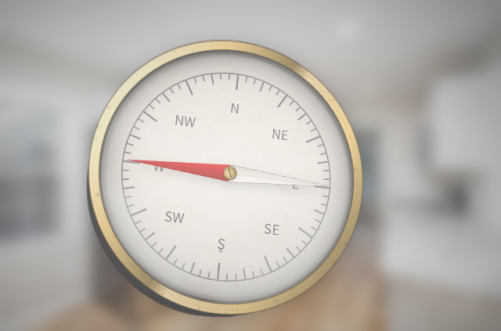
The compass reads 270 °
